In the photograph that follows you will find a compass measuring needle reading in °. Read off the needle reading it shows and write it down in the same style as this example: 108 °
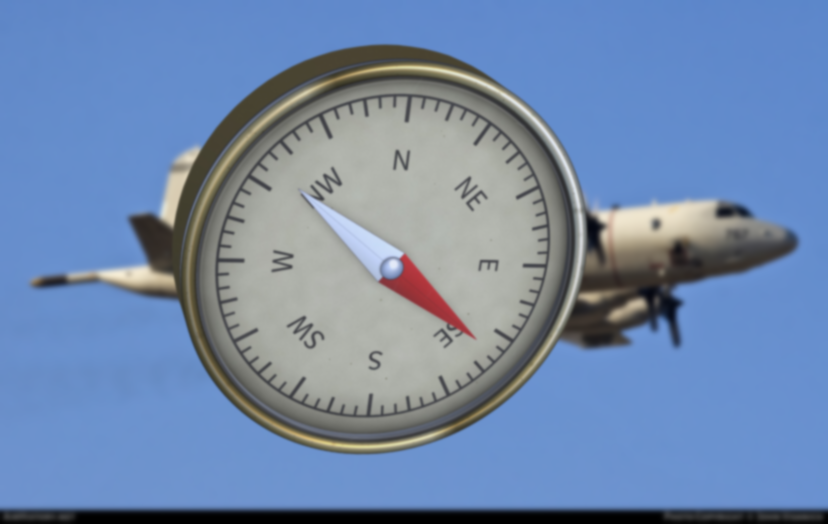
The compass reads 127.5 °
